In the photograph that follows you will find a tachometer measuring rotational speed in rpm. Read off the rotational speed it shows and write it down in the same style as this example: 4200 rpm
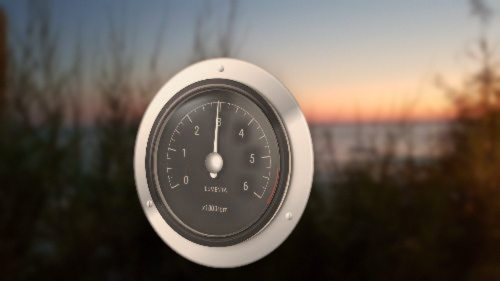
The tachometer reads 3000 rpm
